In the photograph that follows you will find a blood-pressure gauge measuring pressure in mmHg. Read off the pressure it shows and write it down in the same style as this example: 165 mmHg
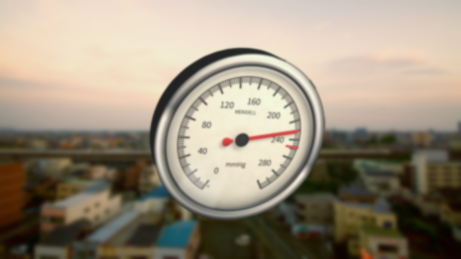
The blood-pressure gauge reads 230 mmHg
